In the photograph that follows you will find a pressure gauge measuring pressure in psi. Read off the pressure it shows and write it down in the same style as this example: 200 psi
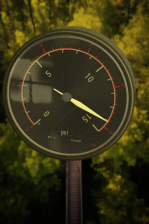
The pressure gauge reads 14 psi
